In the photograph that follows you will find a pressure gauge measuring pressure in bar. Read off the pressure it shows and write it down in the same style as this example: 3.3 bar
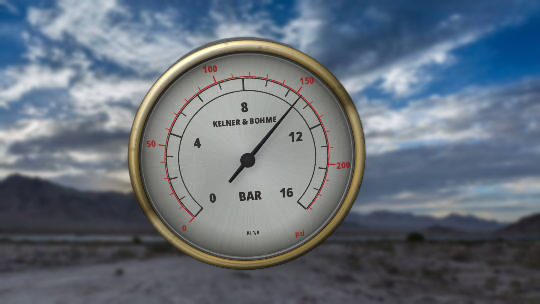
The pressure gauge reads 10.5 bar
